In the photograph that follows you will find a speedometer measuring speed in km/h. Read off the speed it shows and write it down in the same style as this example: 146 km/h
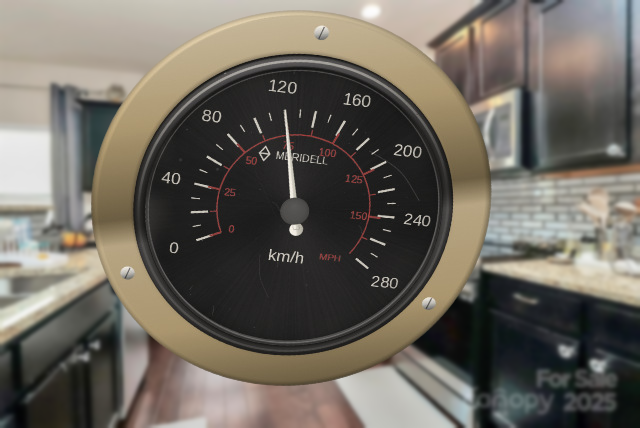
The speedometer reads 120 km/h
